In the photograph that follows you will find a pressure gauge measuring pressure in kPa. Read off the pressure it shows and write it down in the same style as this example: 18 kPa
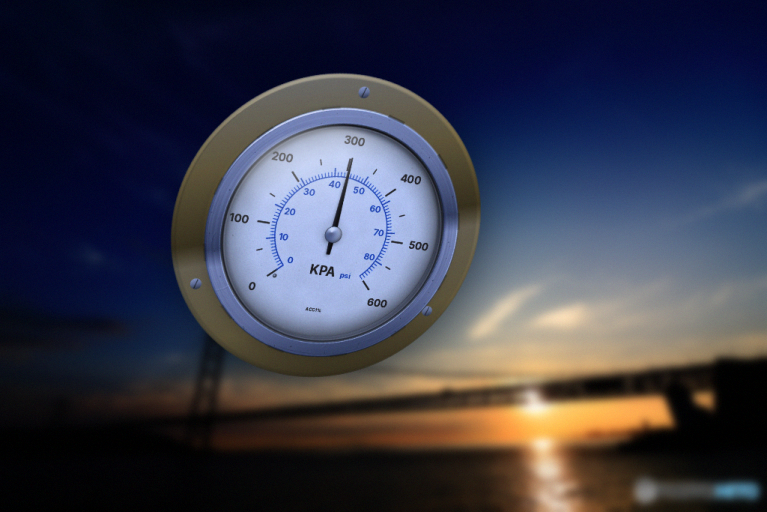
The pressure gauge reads 300 kPa
